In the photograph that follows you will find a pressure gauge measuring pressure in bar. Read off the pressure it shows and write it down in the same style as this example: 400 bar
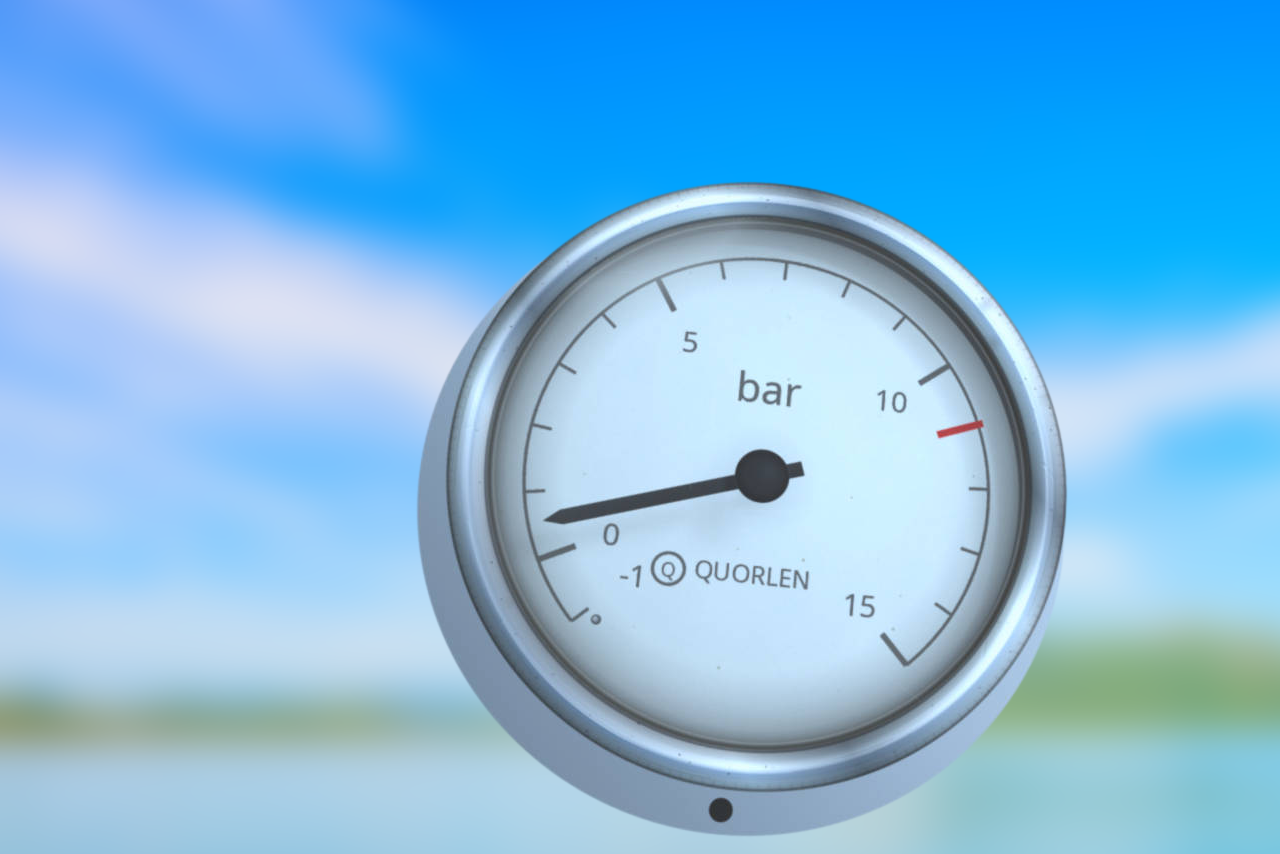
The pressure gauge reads 0.5 bar
